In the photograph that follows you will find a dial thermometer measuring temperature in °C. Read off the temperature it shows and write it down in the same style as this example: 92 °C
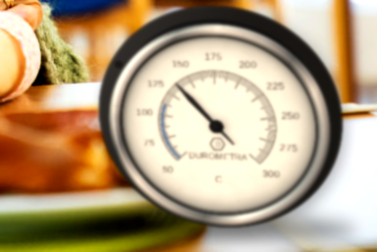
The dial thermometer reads 137.5 °C
